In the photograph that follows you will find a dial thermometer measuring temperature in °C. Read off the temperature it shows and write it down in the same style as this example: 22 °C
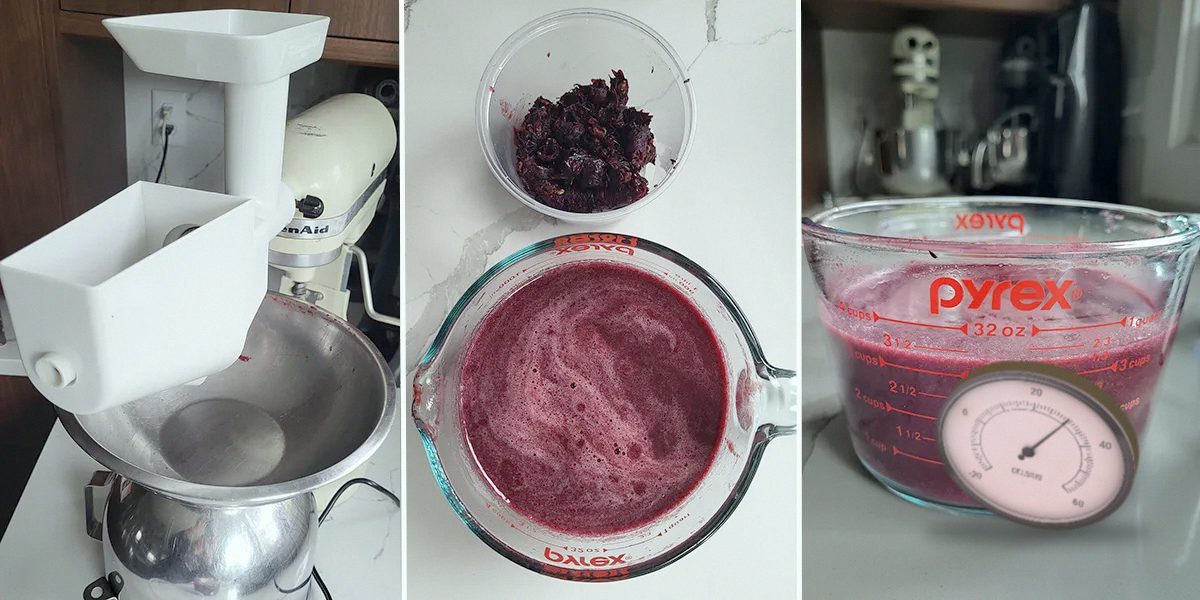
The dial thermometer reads 30 °C
